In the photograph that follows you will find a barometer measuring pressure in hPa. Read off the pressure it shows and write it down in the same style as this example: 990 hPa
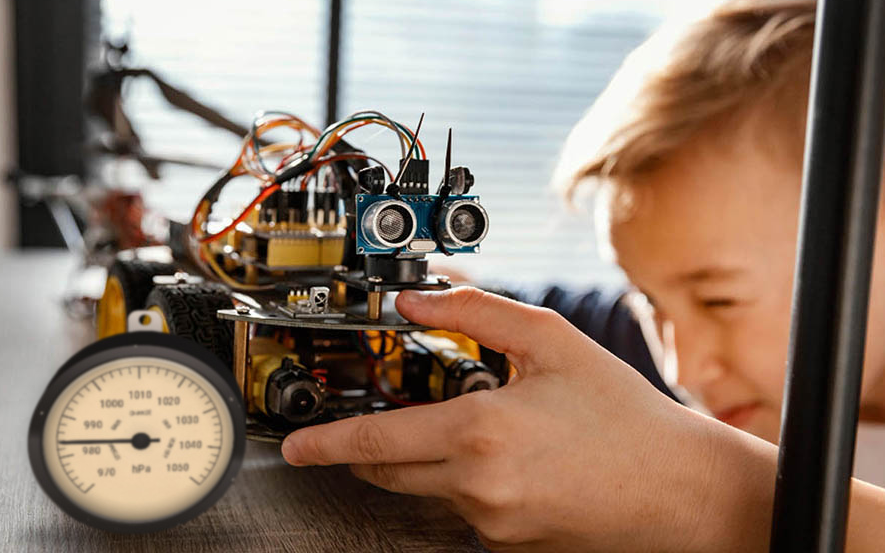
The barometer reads 984 hPa
